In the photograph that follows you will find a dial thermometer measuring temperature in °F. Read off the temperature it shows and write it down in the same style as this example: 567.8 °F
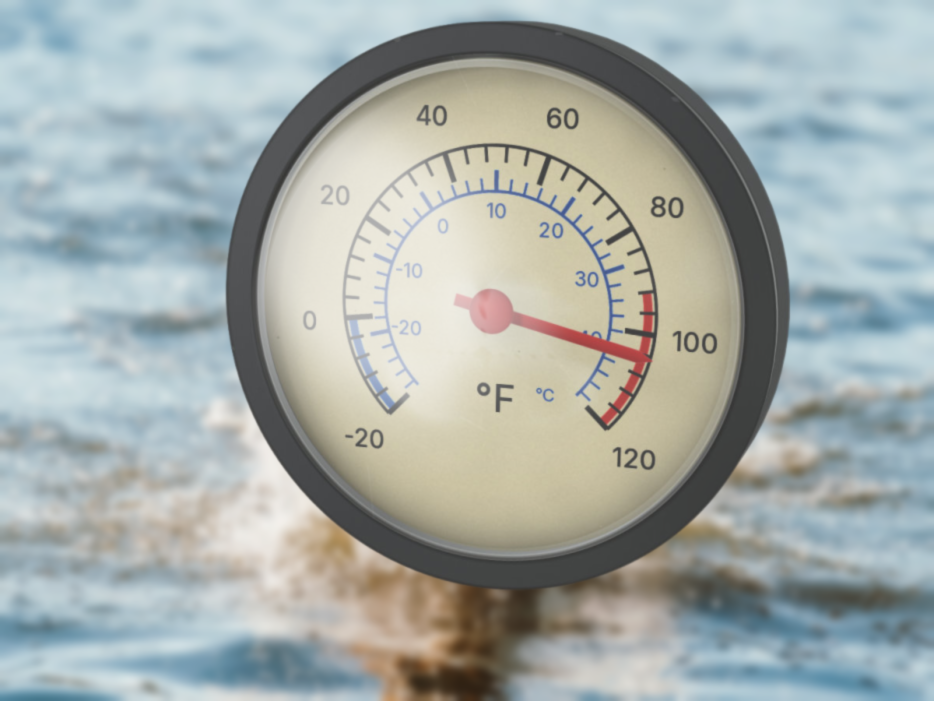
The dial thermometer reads 104 °F
